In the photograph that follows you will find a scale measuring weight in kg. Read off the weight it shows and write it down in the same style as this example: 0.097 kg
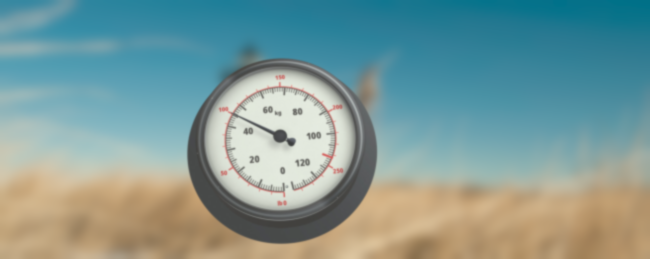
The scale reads 45 kg
